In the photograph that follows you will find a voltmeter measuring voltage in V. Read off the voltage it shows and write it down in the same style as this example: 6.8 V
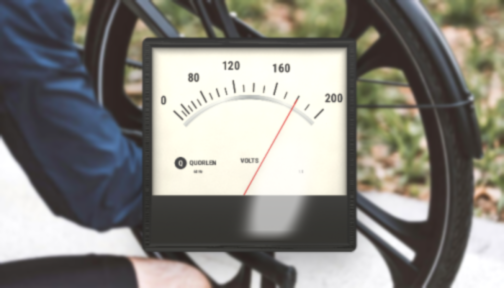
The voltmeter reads 180 V
